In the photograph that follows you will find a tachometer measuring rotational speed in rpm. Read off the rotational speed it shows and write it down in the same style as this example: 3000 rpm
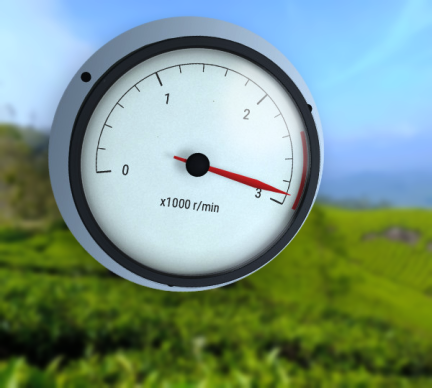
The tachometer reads 2900 rpm
